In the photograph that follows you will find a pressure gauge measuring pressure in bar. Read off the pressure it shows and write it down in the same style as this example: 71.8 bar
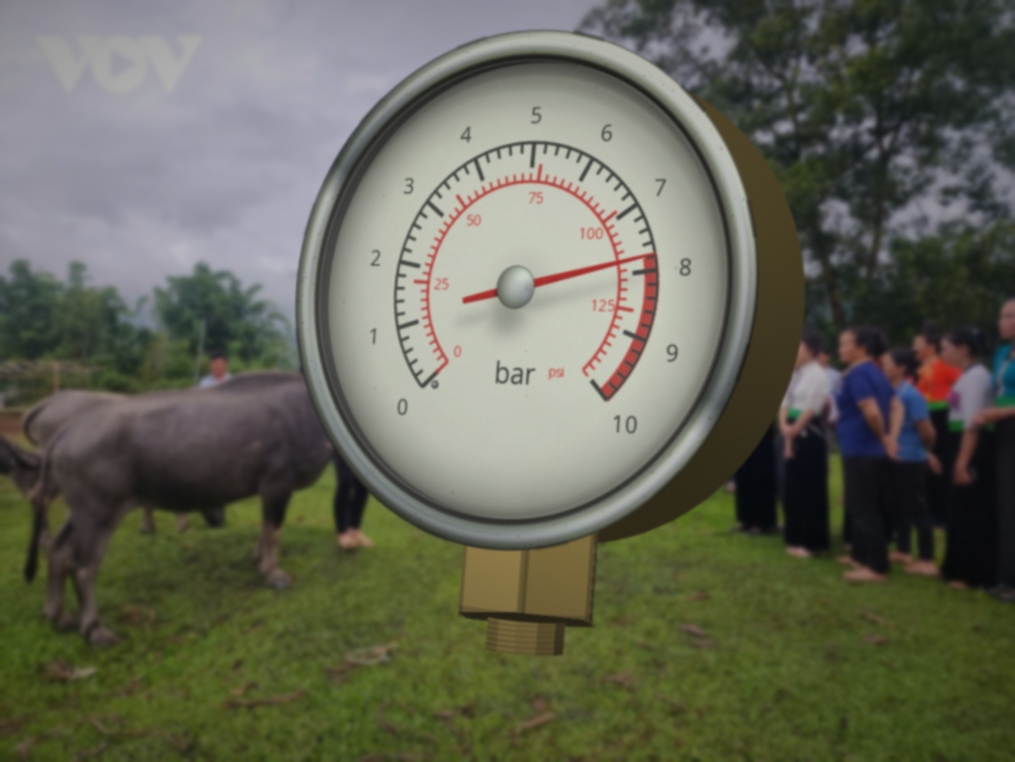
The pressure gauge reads 7.8 bar
